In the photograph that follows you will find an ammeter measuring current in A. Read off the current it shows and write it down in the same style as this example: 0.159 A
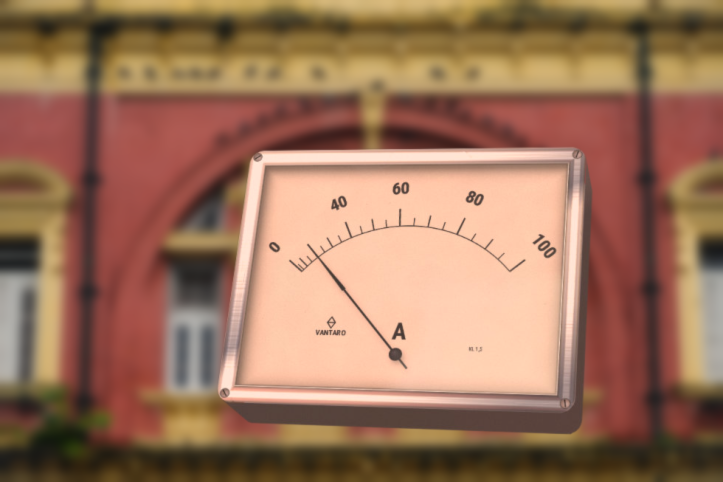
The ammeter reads 20 A
